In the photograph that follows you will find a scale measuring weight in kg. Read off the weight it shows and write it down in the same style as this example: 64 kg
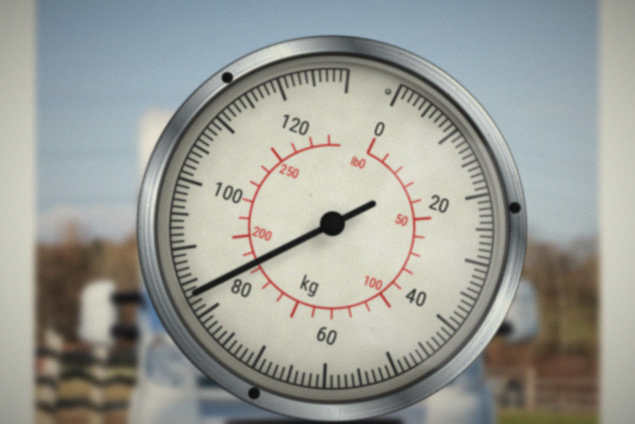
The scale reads 83 kg
